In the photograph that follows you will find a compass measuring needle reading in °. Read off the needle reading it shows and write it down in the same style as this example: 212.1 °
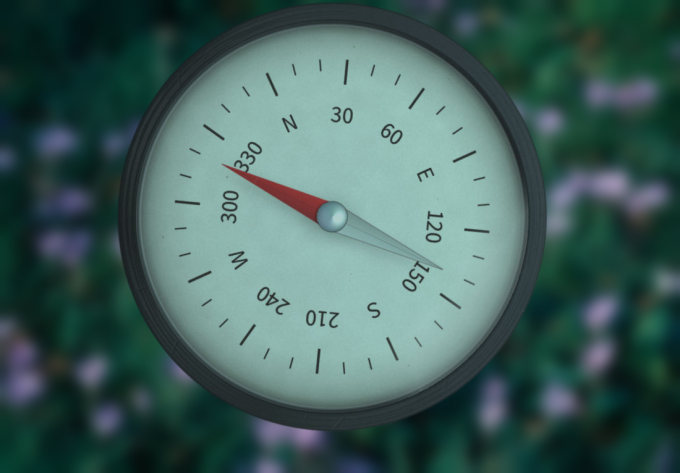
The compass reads 320 °
